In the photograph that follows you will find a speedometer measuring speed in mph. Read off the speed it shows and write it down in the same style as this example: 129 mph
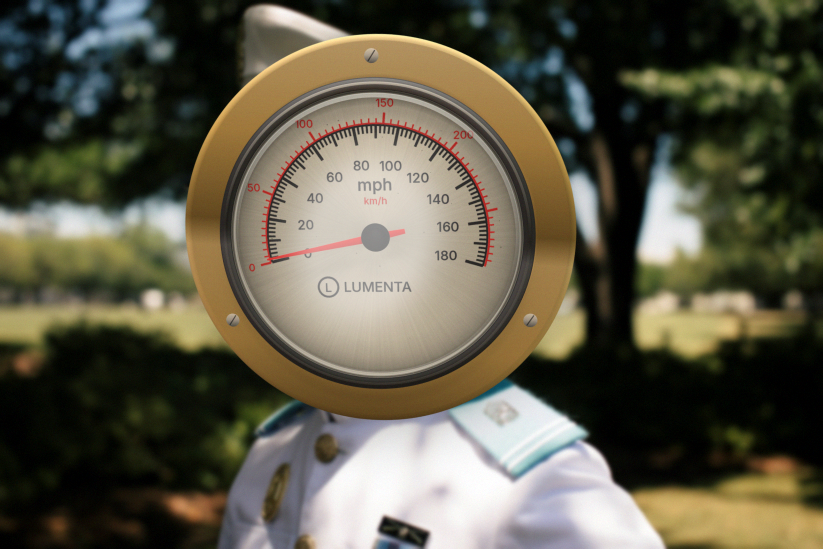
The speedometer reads 2 mph
